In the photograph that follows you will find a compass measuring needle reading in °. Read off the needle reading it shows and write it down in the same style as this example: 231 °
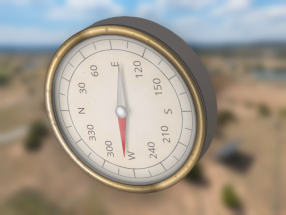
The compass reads 277.5 °
